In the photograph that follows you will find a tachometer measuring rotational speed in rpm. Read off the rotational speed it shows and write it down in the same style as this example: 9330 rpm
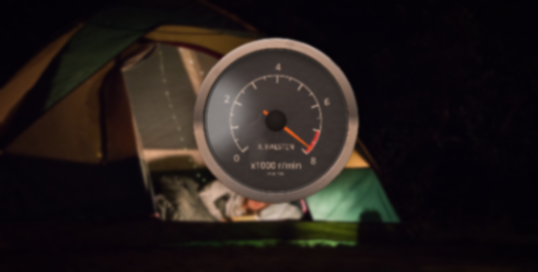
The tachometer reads 7750 rpm
